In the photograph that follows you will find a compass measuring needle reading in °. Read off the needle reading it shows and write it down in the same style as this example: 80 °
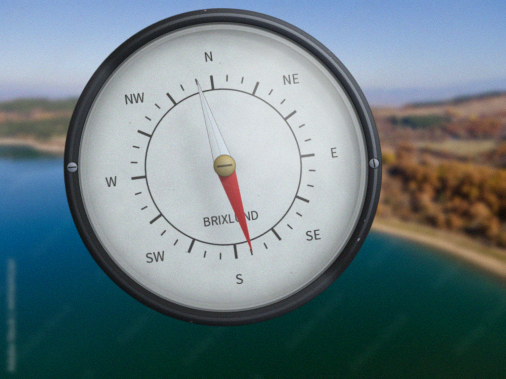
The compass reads 170 °
